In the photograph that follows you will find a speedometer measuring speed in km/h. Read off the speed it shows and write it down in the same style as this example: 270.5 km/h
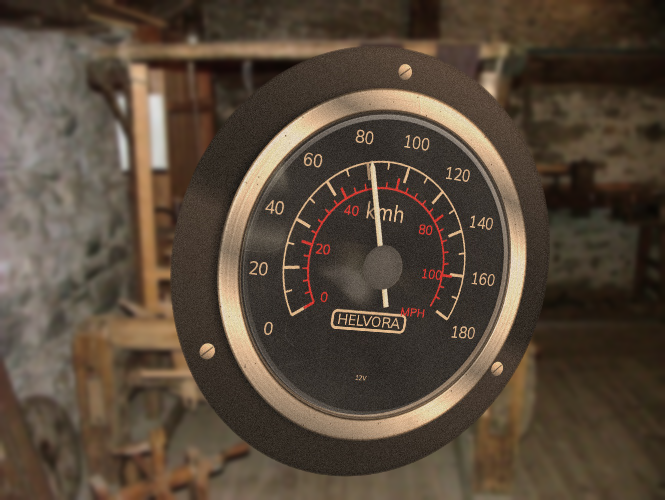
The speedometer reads 80 km/h
